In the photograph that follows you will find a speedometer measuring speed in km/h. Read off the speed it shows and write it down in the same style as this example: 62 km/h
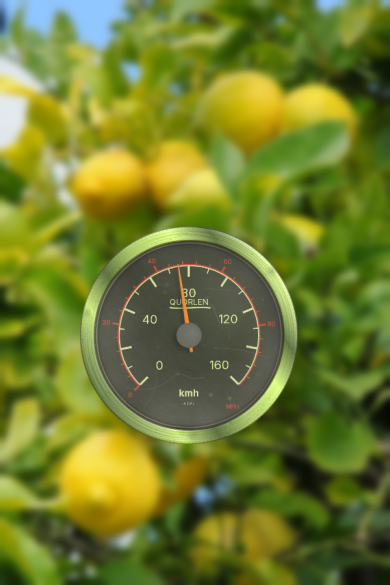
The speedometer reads 75 km/h
